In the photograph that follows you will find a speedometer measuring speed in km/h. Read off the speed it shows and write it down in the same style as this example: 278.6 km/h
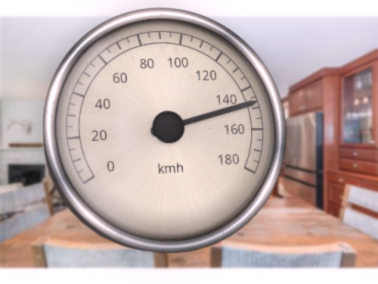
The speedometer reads 147.5 km/h
